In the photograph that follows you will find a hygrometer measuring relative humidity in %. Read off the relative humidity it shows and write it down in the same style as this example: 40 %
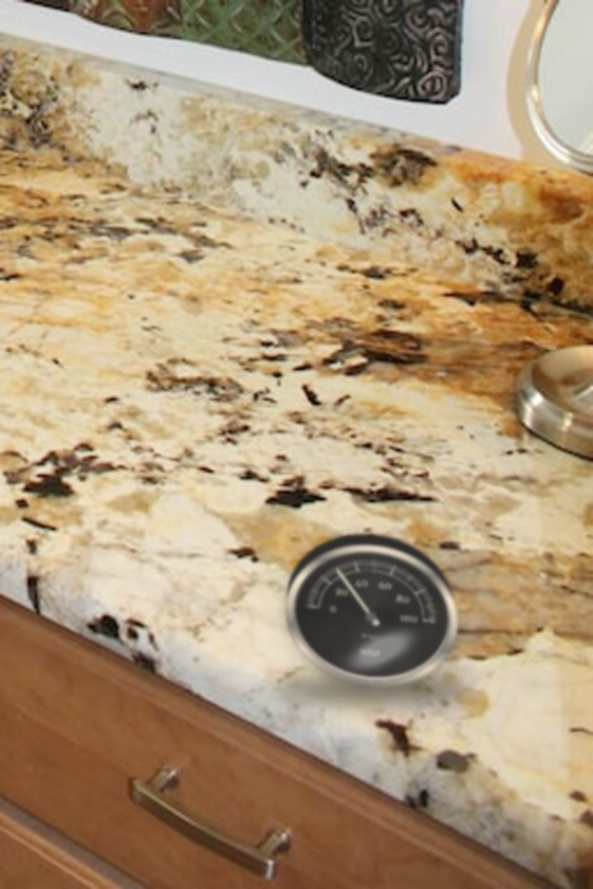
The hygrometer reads 30 %
